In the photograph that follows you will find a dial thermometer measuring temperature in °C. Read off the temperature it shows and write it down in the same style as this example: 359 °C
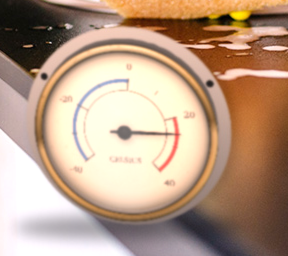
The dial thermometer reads 25 °C
